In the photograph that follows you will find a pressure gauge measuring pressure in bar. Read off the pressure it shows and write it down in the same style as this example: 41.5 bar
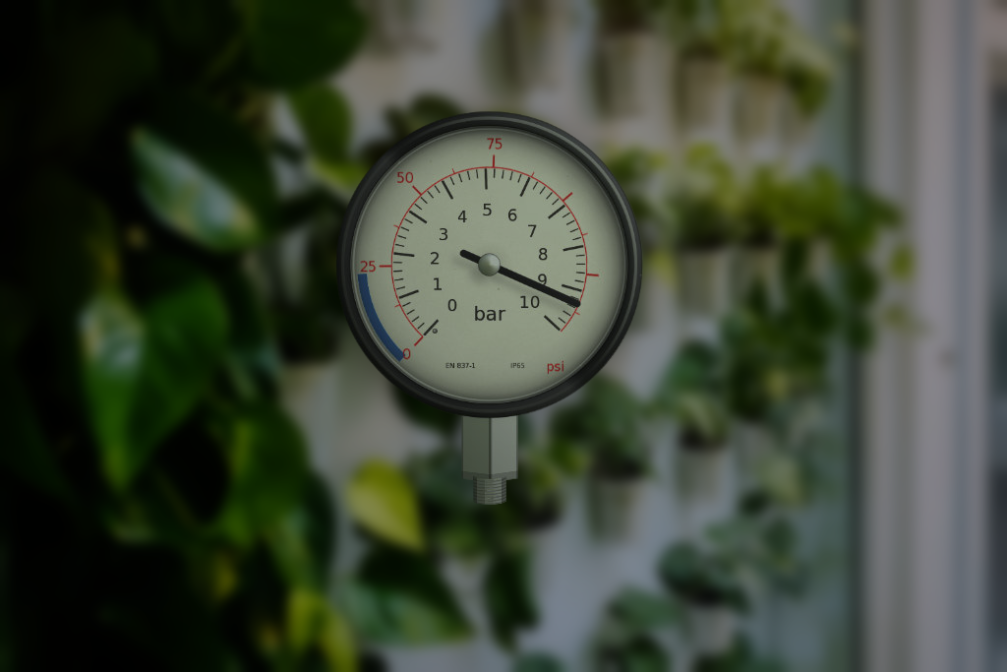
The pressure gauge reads 9.3 bar
